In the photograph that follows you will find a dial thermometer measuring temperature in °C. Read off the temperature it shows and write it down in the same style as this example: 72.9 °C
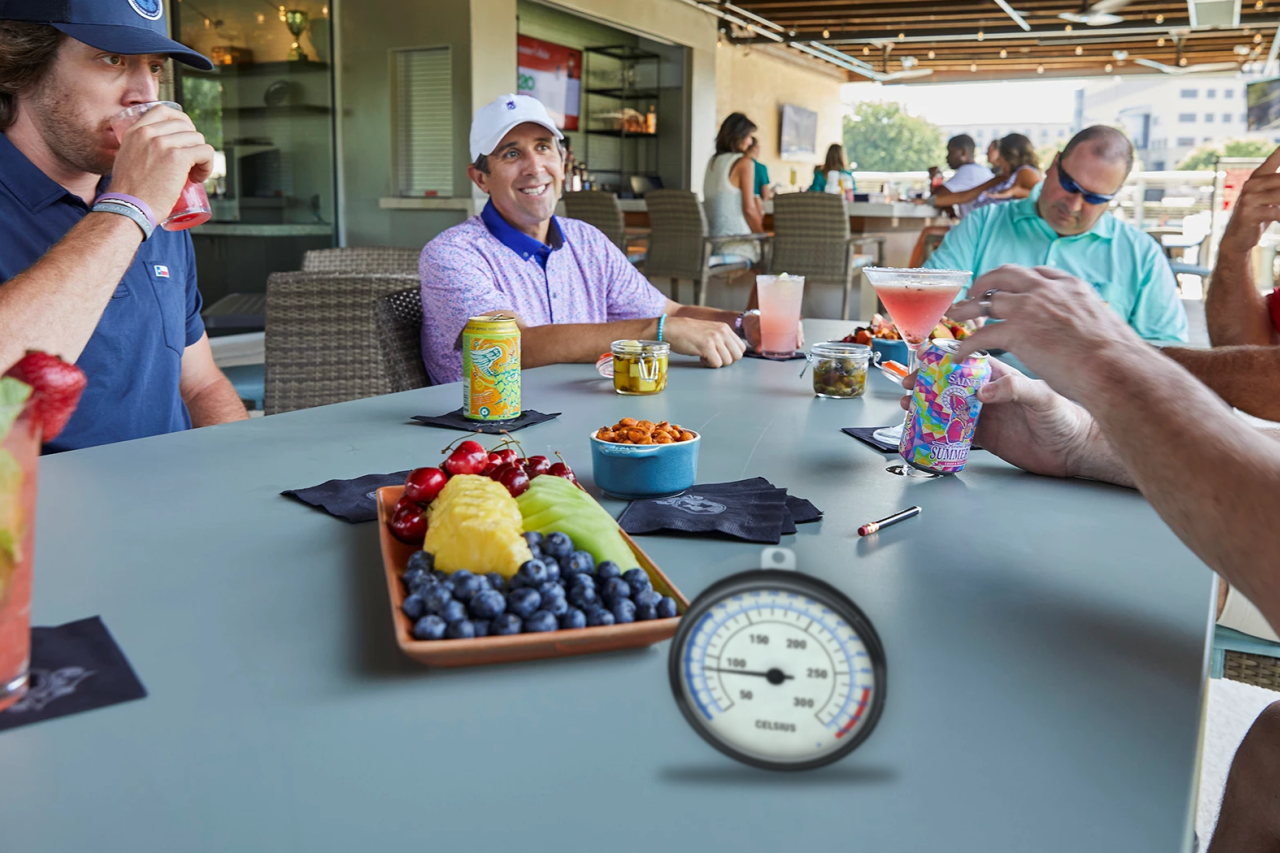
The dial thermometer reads 90 °C
